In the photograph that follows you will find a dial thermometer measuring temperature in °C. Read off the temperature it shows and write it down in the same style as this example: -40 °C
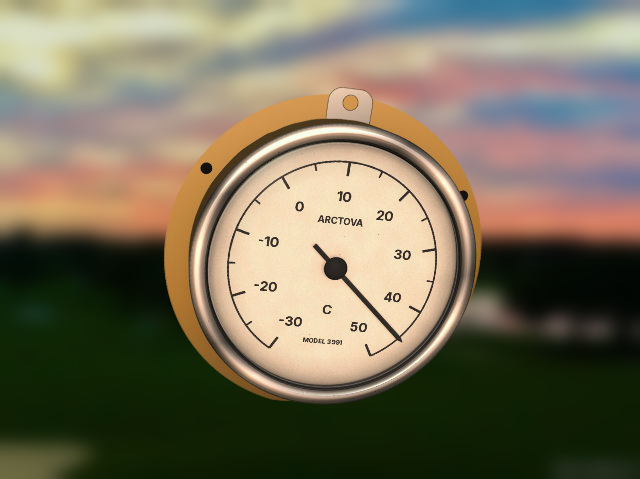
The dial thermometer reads 45 °C
